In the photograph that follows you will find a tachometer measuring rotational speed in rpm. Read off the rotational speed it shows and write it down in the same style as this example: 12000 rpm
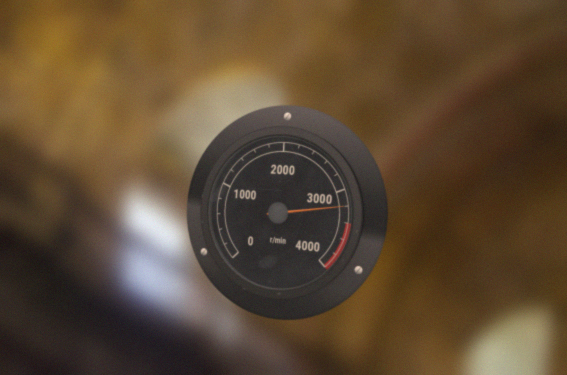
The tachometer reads 3200 rpm
